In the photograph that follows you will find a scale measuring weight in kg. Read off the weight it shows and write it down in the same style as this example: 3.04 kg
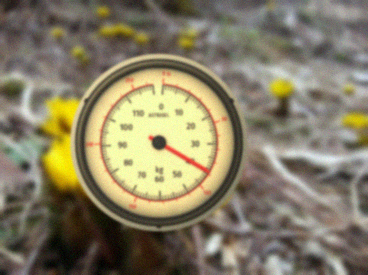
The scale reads 40 kg
